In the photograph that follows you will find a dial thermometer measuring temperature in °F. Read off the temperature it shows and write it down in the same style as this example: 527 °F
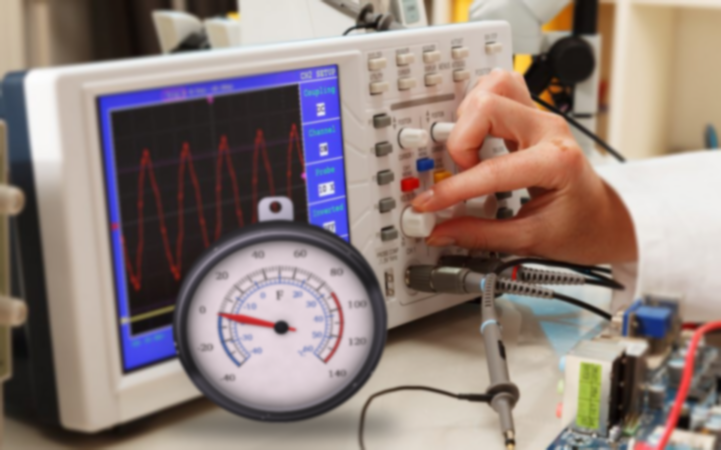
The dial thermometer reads 0 °F
